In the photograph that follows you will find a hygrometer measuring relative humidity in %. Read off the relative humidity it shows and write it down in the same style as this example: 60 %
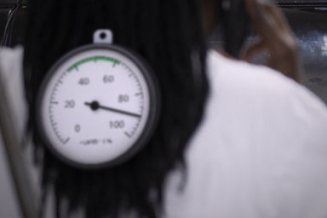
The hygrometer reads 90 %
